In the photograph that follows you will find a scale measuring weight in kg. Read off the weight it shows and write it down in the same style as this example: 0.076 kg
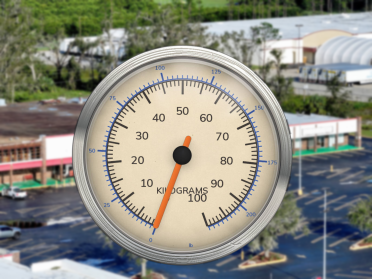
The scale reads 0 kg
